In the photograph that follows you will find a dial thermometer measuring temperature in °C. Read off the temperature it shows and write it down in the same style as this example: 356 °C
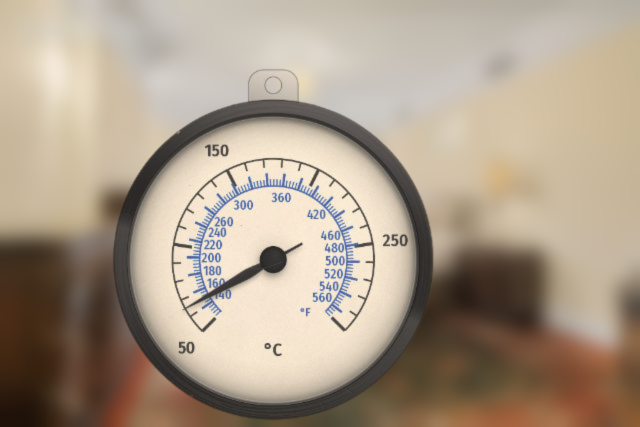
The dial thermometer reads 65 °C
